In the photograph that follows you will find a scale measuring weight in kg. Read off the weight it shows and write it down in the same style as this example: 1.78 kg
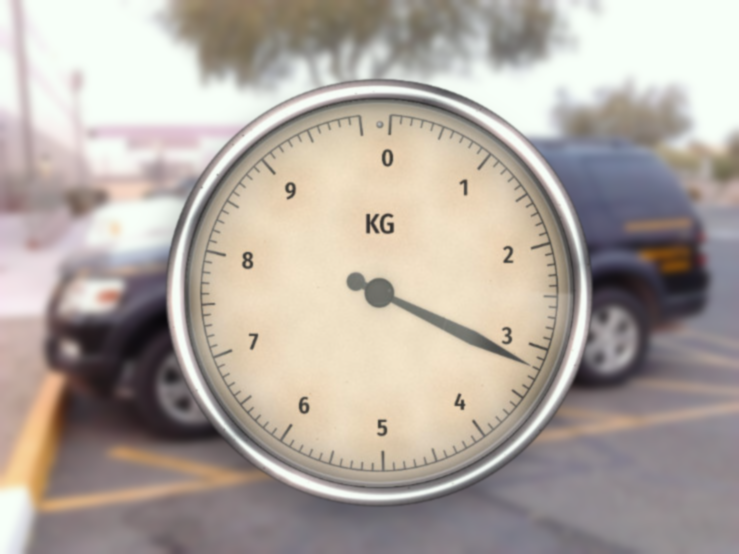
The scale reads 3.2 kg
